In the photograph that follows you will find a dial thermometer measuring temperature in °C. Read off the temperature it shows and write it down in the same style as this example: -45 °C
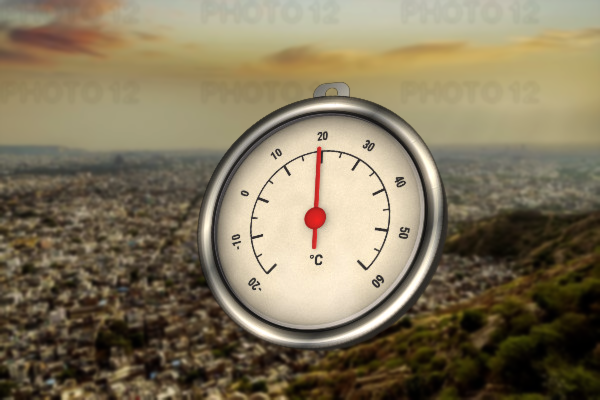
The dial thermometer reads 20 °C
